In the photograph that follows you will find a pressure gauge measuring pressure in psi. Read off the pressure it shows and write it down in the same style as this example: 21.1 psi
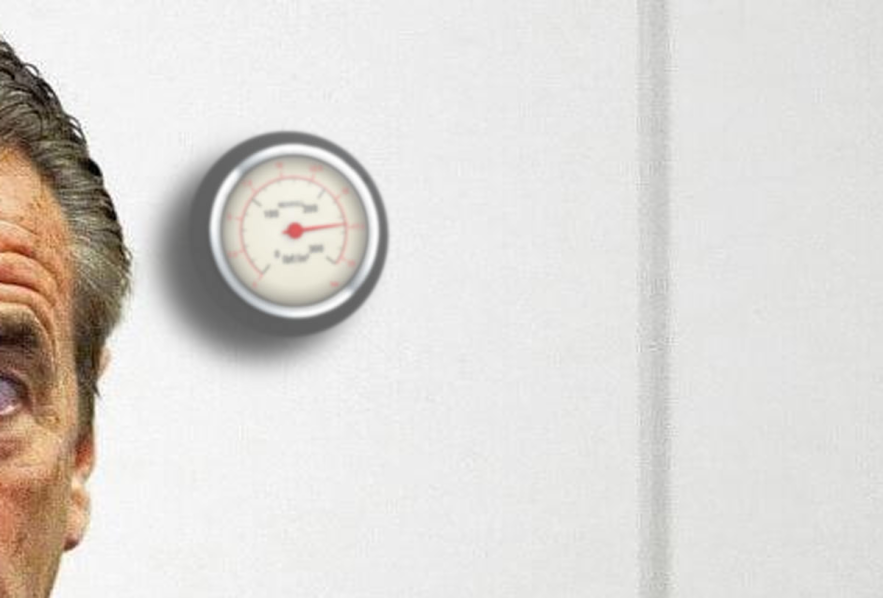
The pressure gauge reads 250 psi
